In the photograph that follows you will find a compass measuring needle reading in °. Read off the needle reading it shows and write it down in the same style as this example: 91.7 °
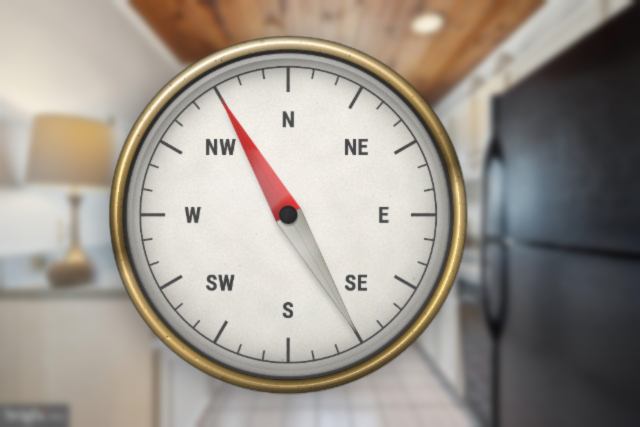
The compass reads 330 °
